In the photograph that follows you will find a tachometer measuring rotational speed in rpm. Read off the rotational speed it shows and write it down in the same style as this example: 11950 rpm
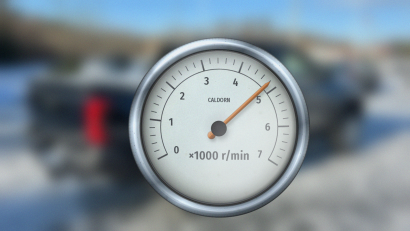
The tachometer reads 4800 rpm
